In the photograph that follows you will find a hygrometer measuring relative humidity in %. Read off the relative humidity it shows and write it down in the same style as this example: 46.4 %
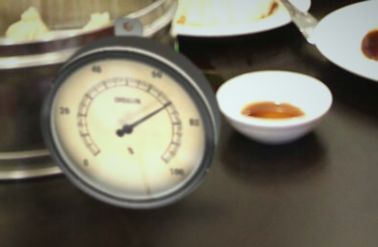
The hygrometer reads 70 %
